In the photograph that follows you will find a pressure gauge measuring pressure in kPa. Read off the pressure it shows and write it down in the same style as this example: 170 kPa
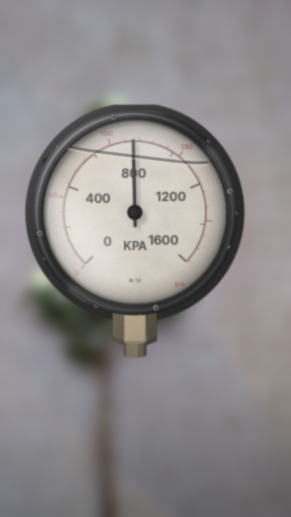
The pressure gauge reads 800 kPa
